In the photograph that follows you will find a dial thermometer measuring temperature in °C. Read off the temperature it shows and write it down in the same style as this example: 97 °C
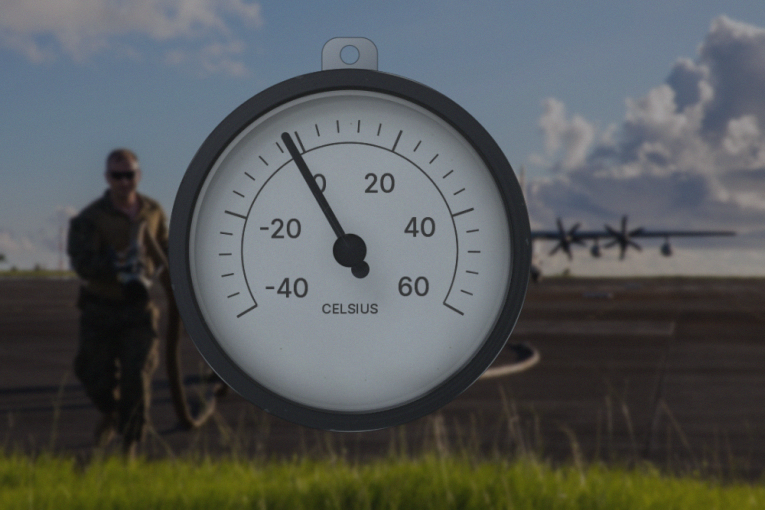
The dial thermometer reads -2 °C
